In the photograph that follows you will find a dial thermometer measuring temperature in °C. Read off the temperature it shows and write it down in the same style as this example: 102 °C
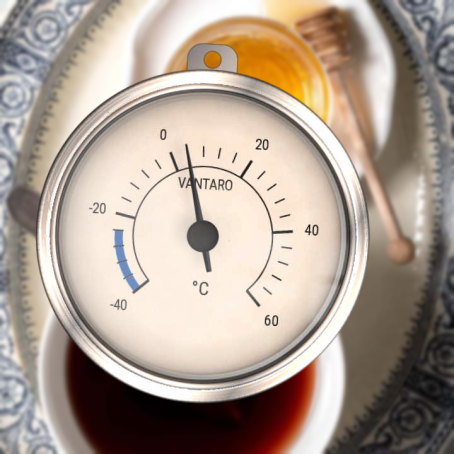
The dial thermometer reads 4 °C
